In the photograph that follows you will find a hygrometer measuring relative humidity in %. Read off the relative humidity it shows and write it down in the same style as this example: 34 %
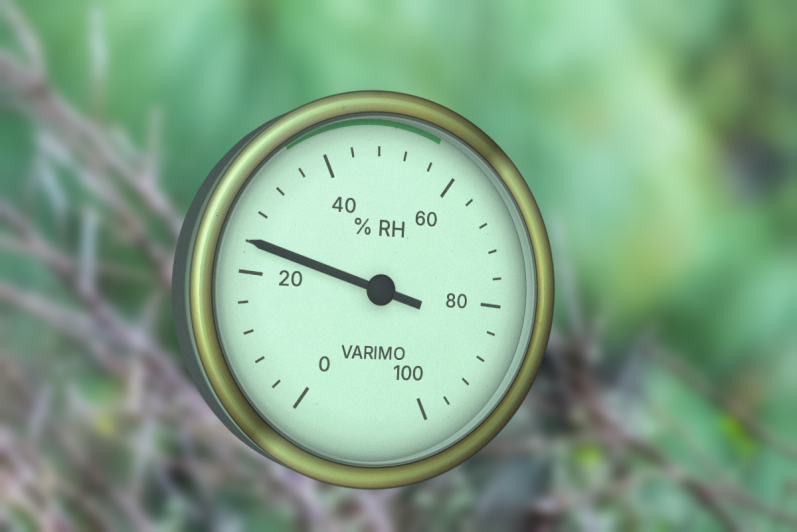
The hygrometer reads 24 %
